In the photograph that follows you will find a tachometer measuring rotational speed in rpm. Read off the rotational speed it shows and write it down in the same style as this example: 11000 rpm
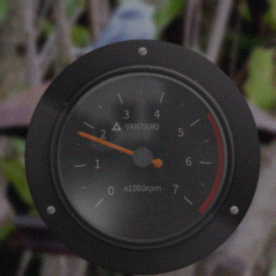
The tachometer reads 1750 rpm
